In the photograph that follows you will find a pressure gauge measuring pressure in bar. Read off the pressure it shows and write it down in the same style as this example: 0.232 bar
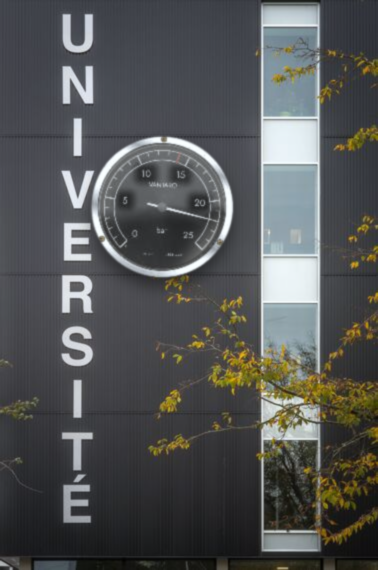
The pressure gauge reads 22 bar
